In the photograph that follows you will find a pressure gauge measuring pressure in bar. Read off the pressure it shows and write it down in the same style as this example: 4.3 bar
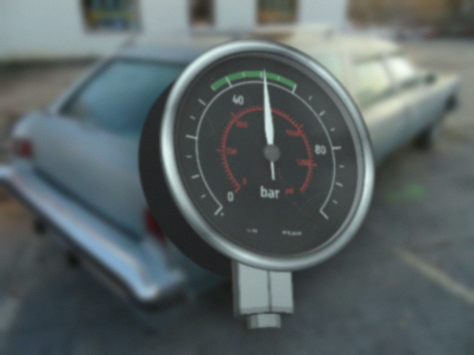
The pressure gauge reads 50 bar
